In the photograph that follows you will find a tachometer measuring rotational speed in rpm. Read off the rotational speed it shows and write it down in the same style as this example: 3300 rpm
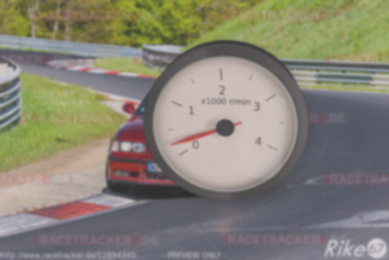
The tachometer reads 250 rpm
